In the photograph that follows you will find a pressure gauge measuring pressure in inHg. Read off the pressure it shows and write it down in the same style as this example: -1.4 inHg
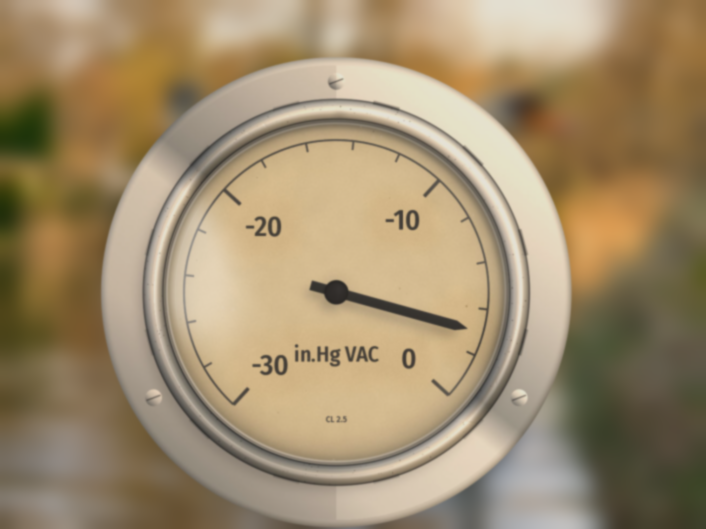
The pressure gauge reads -3 inHg
